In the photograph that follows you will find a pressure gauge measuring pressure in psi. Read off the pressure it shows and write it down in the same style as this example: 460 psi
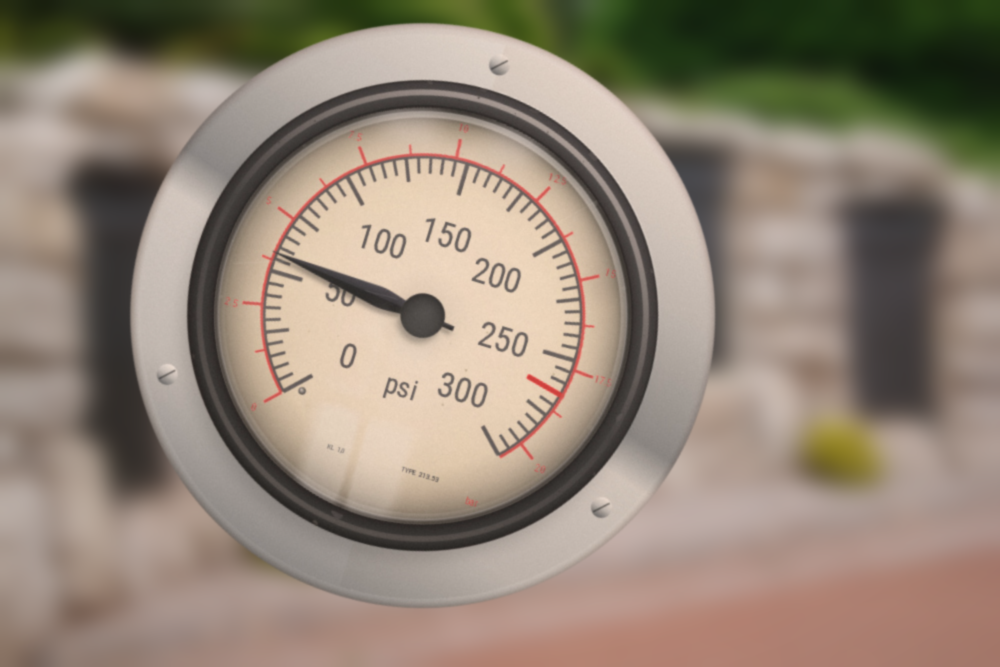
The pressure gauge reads 57.5 psi
